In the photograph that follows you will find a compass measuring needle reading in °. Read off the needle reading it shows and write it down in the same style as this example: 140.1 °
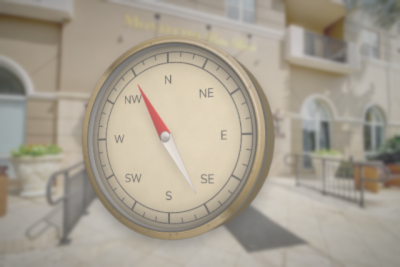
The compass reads 330 °
